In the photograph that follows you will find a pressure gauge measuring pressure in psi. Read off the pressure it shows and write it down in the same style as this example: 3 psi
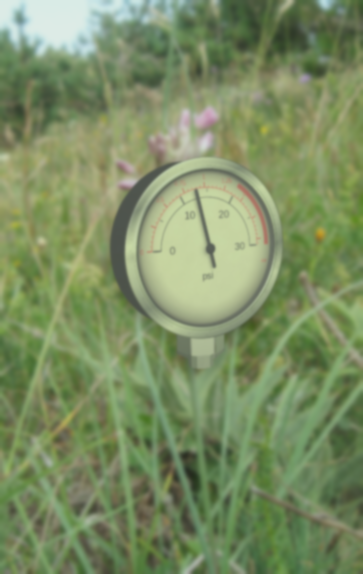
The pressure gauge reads 12.5 psi
